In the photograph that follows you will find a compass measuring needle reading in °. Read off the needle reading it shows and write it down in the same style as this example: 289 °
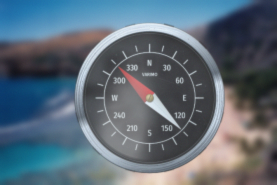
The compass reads 315 °
